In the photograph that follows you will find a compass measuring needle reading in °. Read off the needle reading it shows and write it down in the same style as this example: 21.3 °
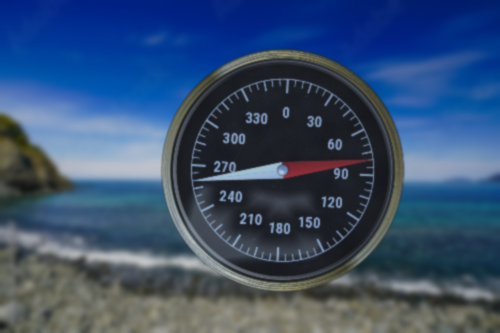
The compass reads 80 °
